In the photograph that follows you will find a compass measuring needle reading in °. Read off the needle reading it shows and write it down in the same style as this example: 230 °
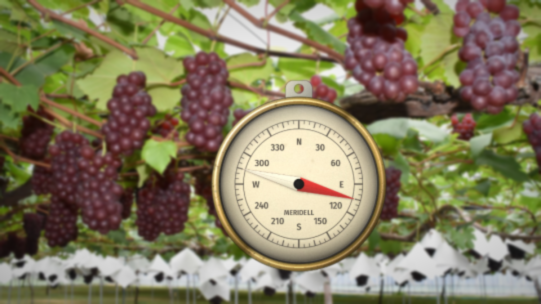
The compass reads 105 °
